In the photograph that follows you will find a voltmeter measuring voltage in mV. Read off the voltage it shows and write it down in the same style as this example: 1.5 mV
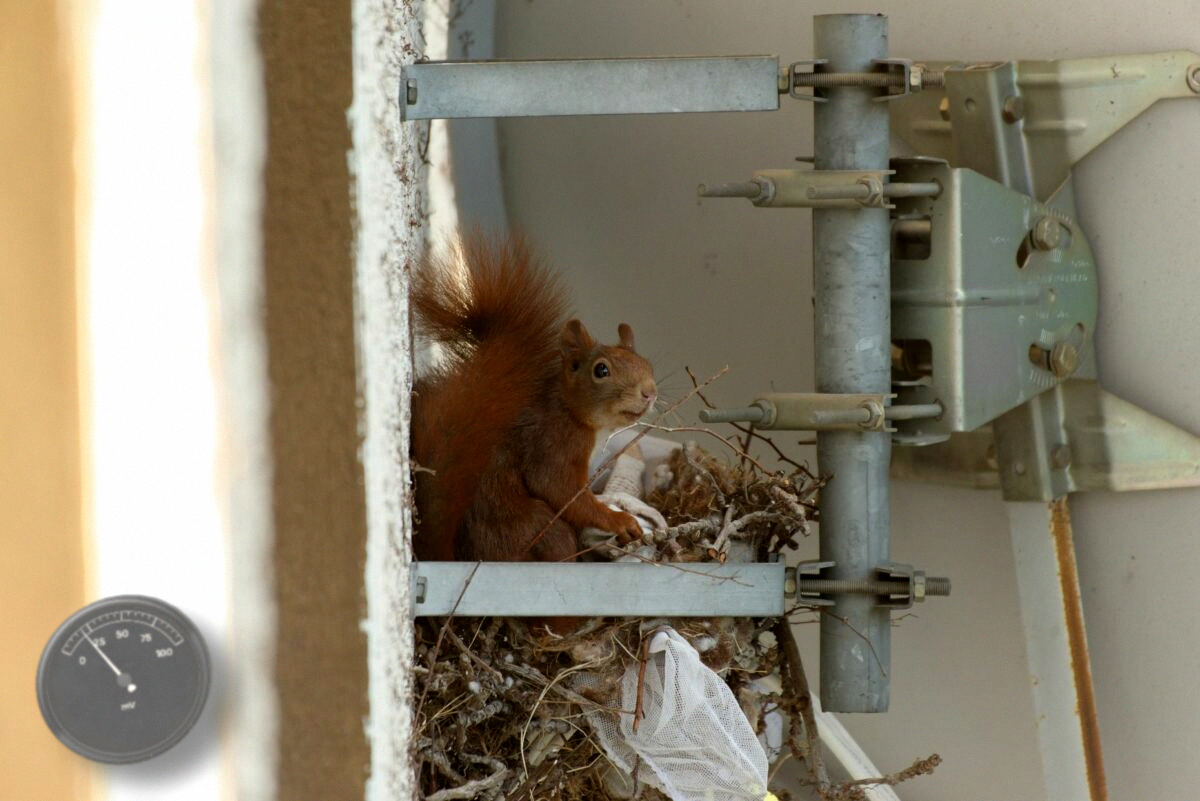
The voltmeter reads 20 mV
